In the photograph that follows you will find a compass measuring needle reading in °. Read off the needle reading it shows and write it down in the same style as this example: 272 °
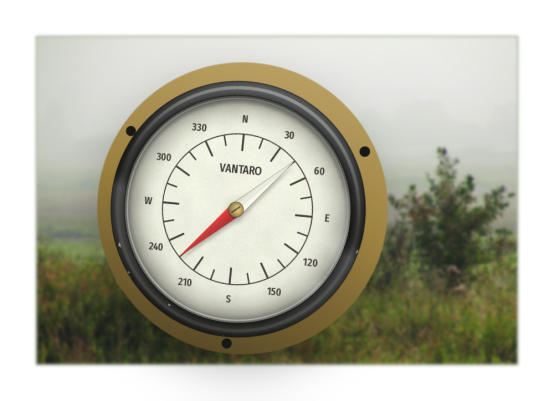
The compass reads 225 °
